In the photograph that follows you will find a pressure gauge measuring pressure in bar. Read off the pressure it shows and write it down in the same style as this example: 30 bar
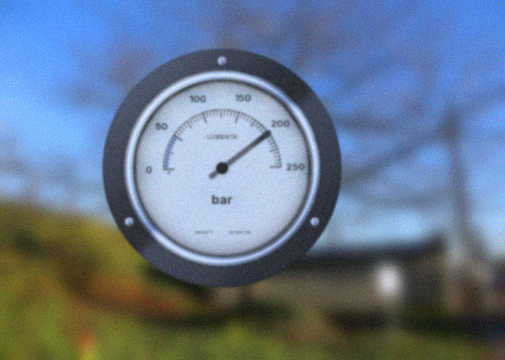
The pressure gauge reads 200 bar
